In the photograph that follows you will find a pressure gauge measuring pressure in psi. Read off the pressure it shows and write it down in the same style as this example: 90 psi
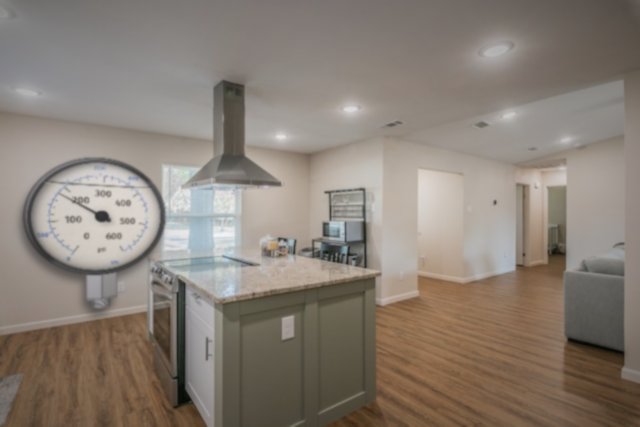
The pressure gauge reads 180 psi
